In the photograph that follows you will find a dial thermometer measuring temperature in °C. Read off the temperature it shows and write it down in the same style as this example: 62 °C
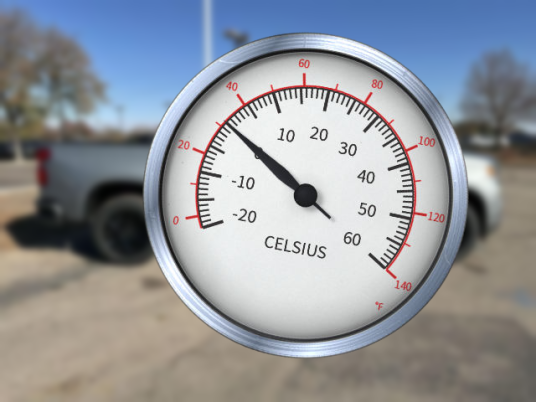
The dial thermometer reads 0 °C
